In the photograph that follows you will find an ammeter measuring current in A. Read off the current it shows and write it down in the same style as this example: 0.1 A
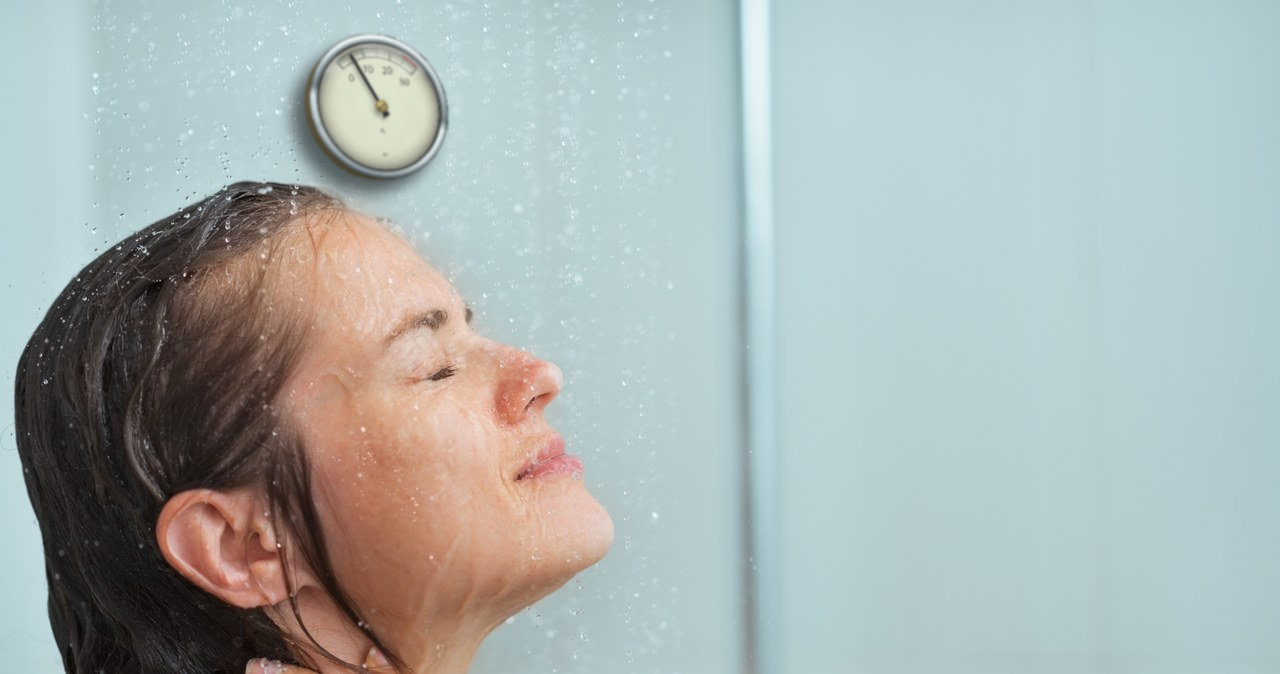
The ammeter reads 5 A
